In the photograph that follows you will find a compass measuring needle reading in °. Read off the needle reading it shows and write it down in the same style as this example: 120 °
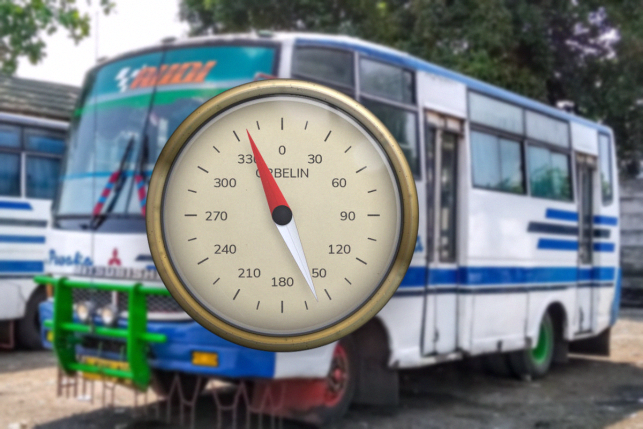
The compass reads 337.5 °
